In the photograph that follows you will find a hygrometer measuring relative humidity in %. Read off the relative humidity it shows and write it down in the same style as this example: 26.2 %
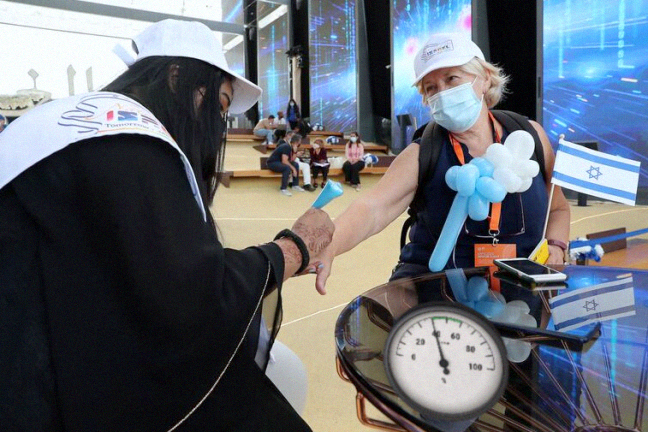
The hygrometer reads 40 %
